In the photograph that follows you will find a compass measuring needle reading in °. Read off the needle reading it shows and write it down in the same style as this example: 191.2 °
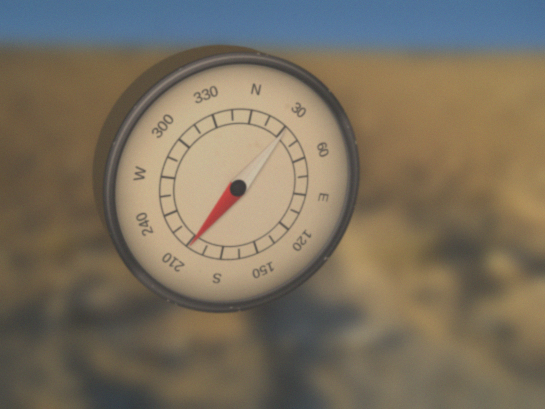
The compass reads 210 °
